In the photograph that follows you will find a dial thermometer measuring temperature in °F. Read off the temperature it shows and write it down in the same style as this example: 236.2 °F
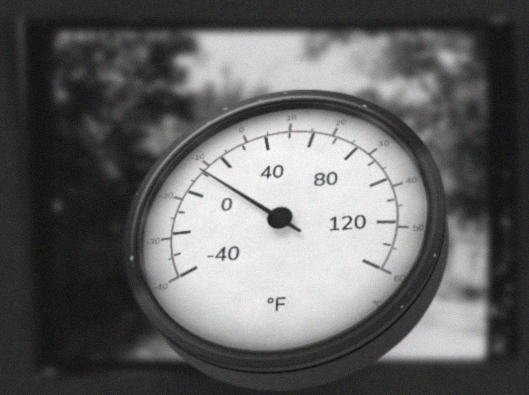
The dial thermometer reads 10 °F
